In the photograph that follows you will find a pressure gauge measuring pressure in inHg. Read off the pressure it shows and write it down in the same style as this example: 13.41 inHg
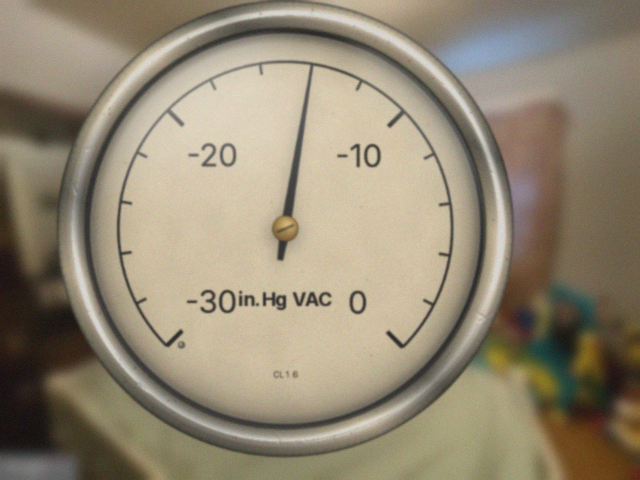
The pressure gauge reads -14 inHg
